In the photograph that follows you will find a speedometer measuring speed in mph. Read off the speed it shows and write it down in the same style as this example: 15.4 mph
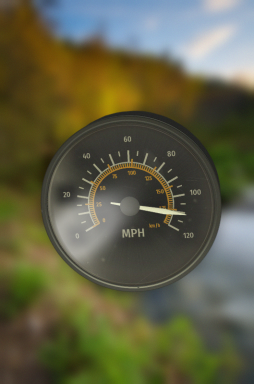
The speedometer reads 110 mph
